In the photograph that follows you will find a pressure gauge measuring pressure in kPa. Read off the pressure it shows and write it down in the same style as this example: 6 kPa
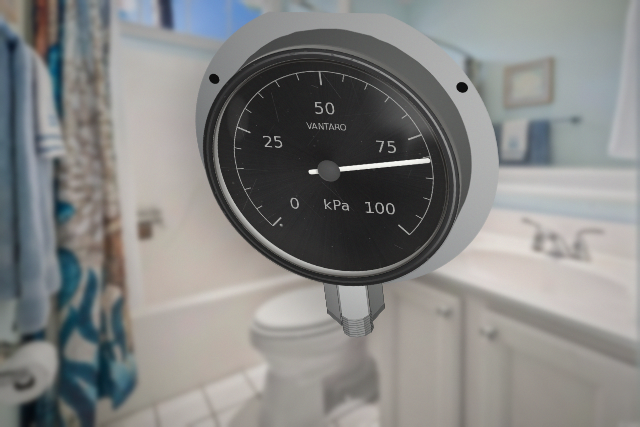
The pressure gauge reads 80 kPa
